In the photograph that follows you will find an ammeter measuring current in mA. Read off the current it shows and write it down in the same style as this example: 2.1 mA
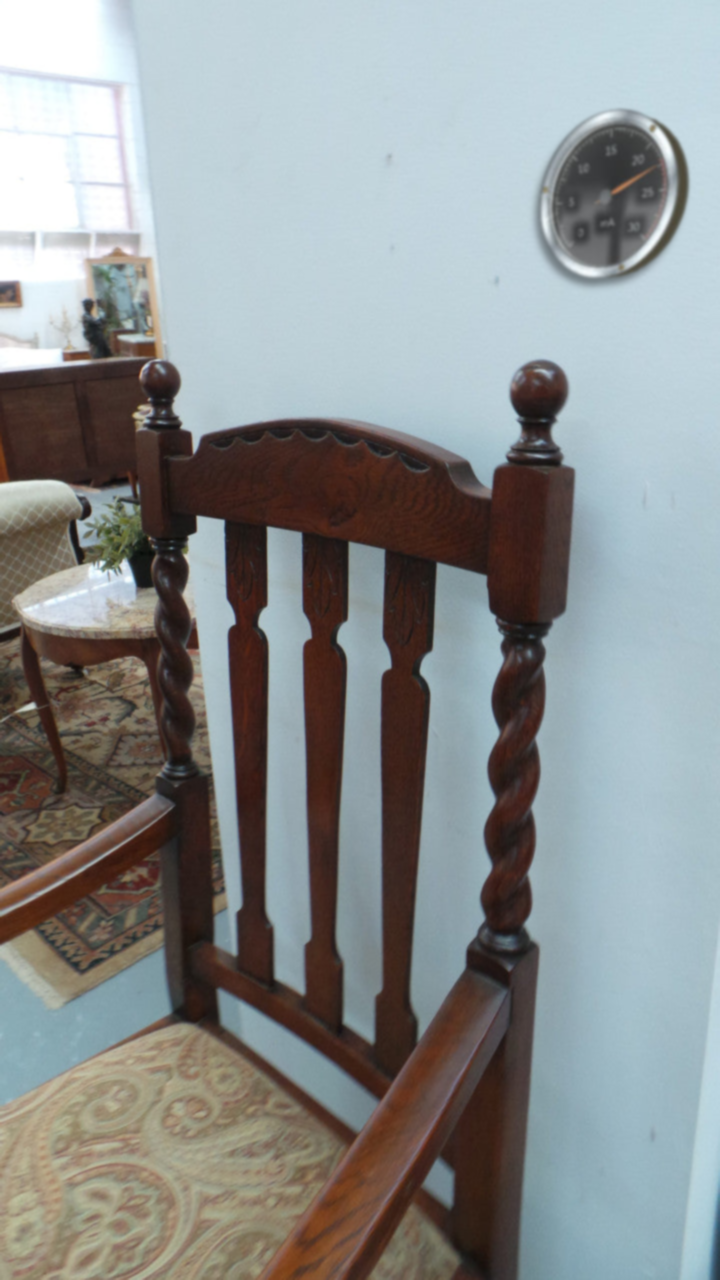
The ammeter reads 22.5 mA
